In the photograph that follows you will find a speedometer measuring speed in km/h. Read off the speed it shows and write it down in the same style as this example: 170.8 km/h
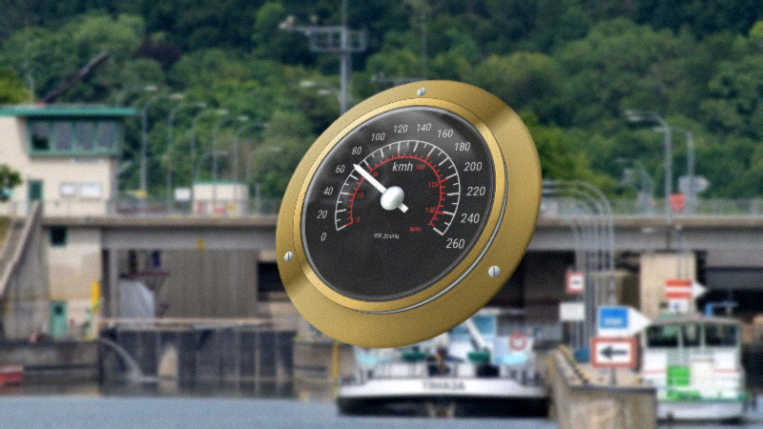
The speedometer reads 70 km/h
